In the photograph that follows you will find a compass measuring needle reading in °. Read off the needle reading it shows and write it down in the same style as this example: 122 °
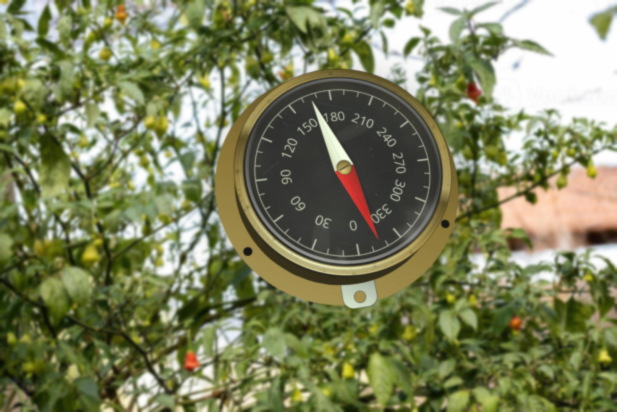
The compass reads 345 °
